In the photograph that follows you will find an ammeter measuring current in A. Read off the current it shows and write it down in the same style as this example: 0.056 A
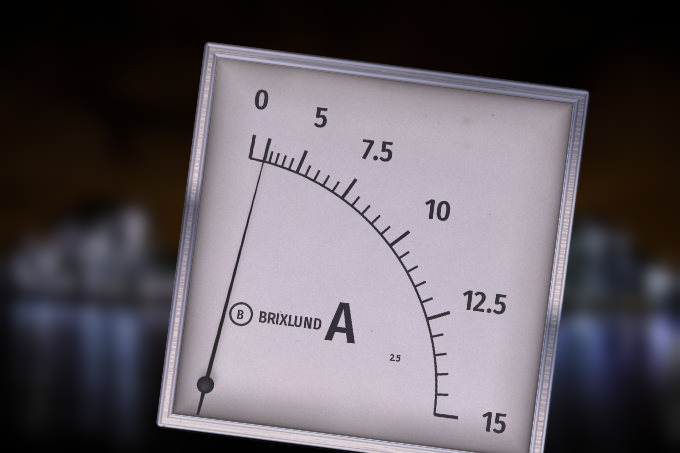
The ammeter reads 2.5 A
